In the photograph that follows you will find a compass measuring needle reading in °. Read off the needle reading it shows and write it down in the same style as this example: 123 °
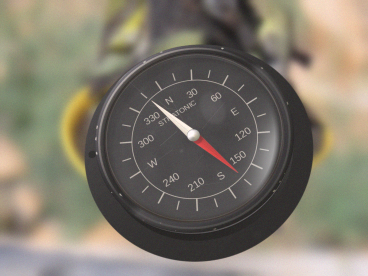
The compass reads 165 °
